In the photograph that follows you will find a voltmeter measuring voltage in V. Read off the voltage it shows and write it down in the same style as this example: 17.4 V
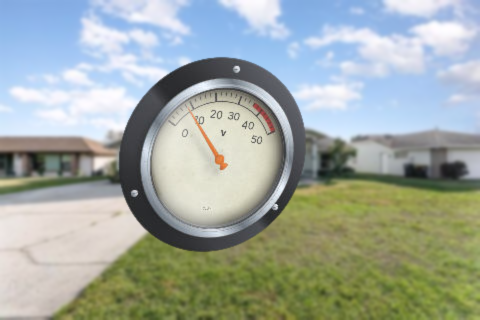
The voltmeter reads 8 V
